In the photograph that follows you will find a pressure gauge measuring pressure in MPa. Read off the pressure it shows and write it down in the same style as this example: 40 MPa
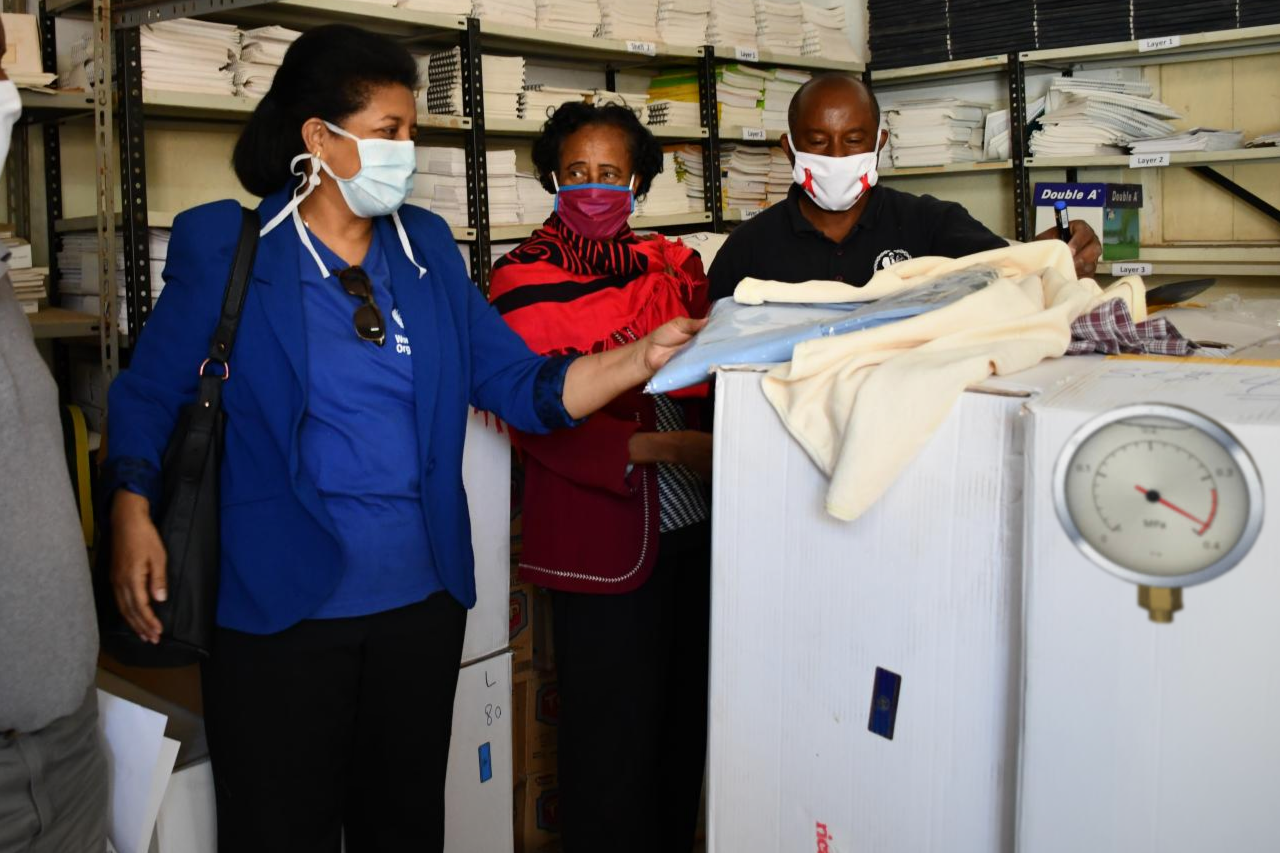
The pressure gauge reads 0.38 MPa
